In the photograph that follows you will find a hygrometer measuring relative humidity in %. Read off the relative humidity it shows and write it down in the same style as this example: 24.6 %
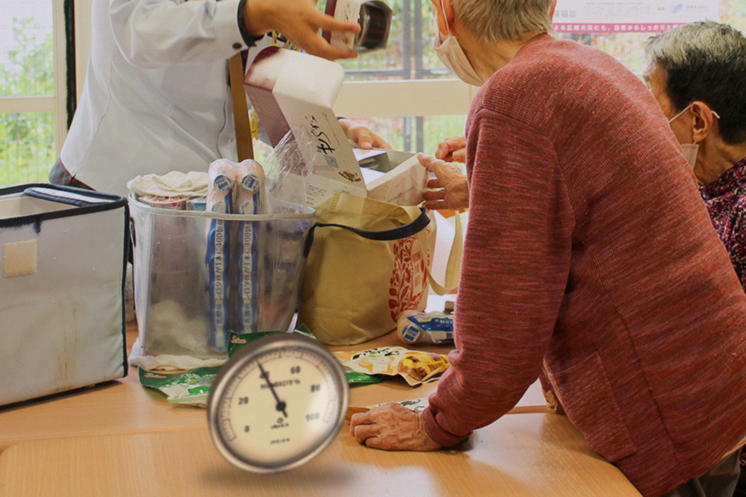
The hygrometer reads 40 %
